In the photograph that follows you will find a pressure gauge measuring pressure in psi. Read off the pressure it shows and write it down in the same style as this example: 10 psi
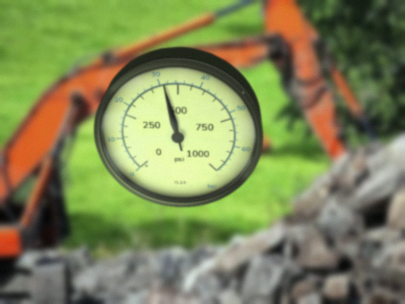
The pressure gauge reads 450 psi
